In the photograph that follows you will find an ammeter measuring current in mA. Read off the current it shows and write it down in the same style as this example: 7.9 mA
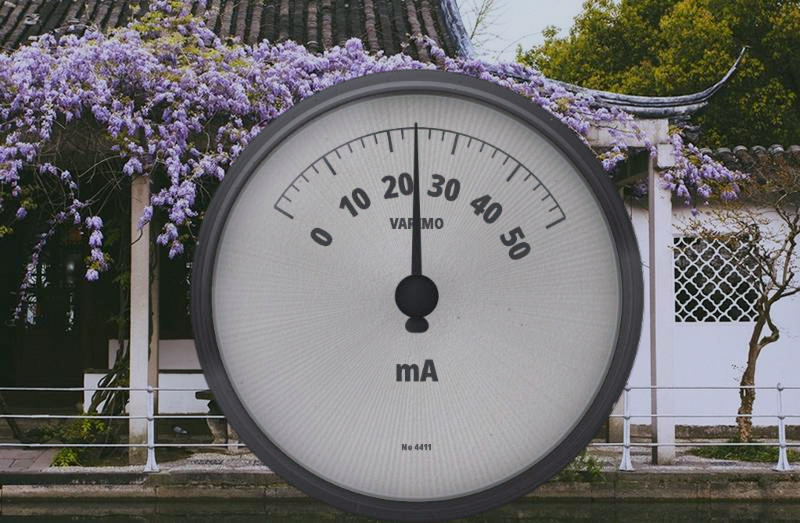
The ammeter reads 24 mA
